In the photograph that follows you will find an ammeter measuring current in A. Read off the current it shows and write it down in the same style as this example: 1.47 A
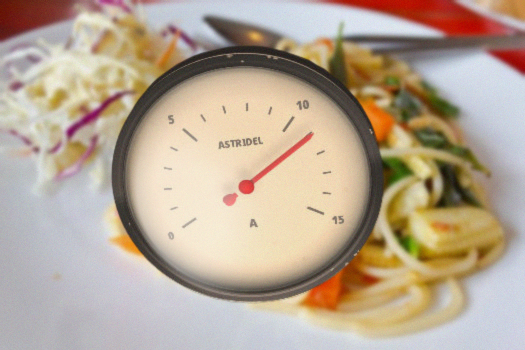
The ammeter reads 11 A
